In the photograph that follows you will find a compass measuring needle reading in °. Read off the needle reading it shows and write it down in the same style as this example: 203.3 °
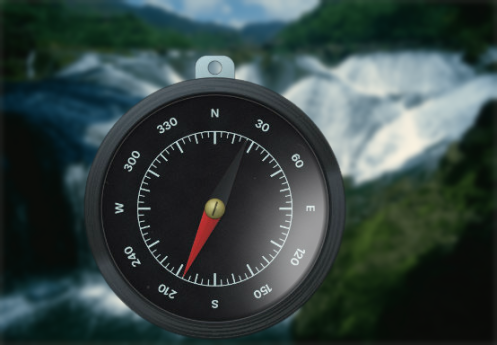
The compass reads 205 °
